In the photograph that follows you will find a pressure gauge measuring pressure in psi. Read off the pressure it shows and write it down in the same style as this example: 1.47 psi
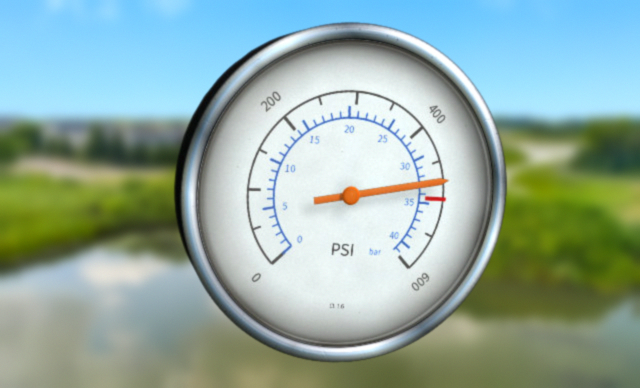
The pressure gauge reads 475 psi
